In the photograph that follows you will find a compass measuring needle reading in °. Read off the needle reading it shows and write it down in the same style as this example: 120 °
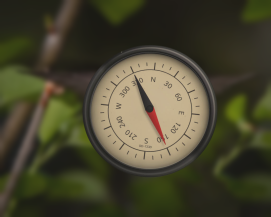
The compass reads 150 °
